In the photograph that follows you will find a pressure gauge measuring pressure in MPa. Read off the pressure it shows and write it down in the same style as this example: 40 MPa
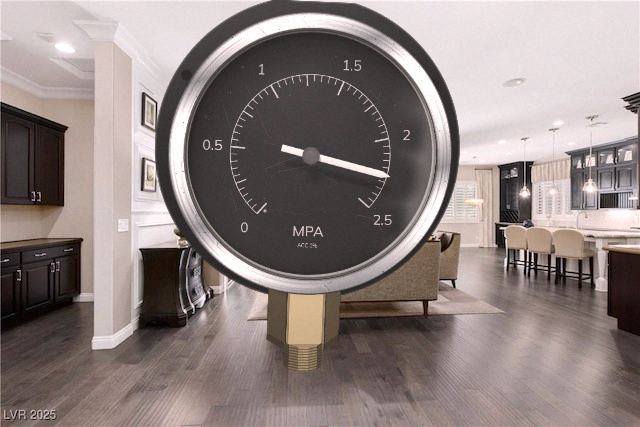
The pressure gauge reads 2.25 MPa
